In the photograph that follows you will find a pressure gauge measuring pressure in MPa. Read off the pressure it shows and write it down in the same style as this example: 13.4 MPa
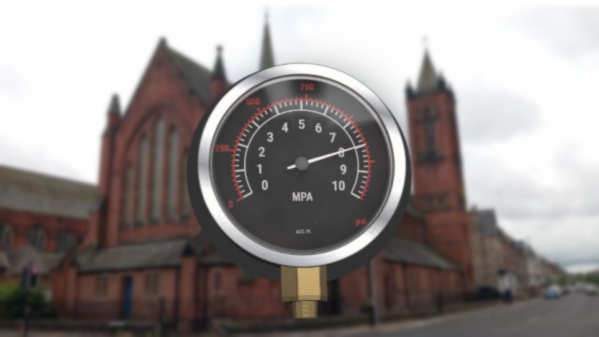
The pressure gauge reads 8 MPa
